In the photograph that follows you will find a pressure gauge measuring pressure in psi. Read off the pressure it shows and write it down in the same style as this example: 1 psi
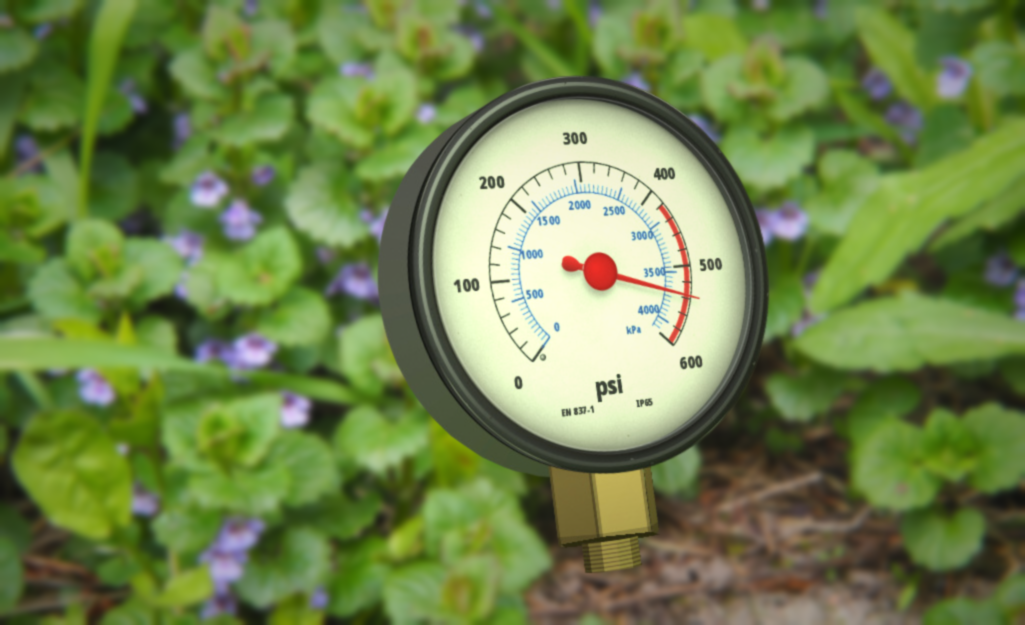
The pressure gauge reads 540 psi
